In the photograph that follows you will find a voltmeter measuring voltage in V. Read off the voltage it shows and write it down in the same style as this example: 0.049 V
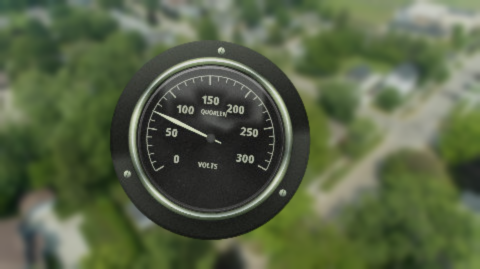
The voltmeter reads 70 V
